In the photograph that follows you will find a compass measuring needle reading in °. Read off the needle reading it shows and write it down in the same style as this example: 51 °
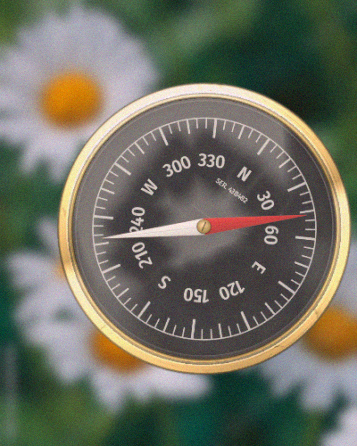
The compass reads 47.5 °
